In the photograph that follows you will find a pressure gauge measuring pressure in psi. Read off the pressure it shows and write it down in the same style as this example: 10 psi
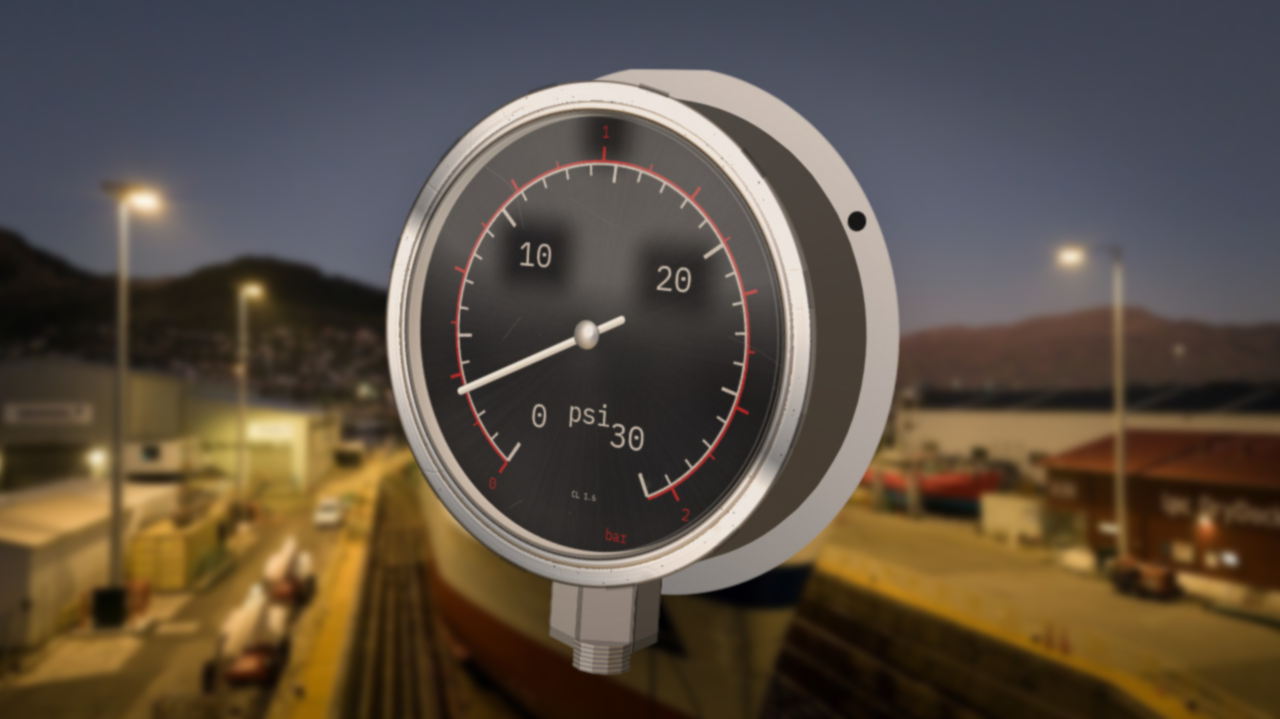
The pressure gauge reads 3 psi
